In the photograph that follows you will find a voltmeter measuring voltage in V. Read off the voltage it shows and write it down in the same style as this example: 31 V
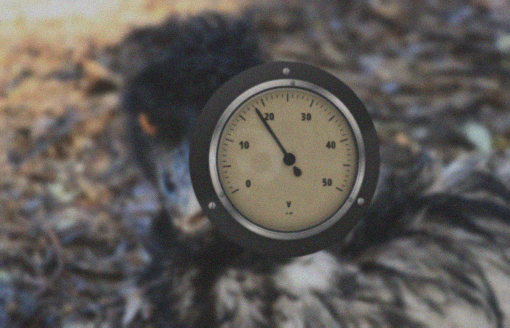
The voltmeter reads 18 V
